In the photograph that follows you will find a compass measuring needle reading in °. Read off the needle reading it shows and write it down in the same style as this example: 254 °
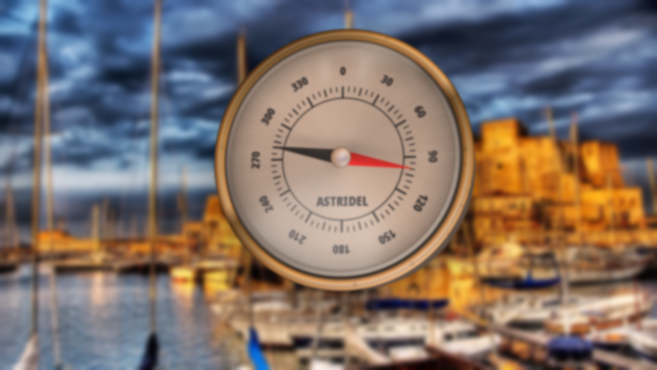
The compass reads 100 °
